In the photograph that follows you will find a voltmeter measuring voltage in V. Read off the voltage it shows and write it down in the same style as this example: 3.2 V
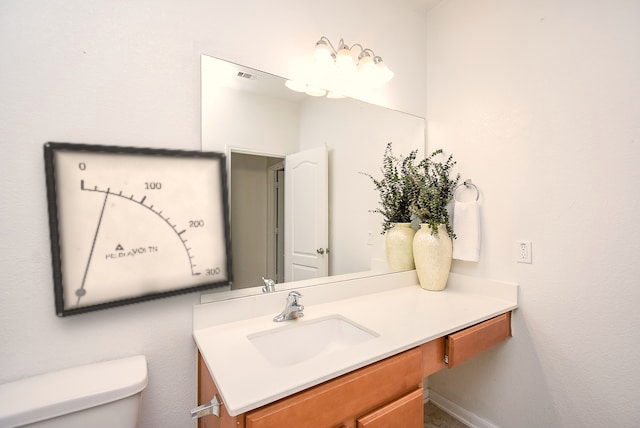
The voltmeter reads 40 V
